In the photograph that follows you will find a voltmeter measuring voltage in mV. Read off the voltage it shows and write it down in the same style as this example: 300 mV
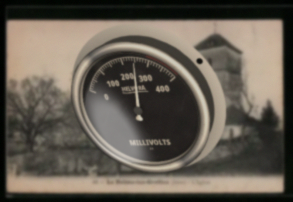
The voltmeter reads 250 mV
